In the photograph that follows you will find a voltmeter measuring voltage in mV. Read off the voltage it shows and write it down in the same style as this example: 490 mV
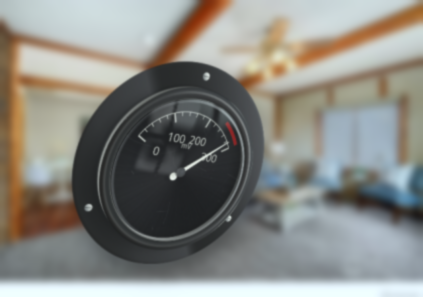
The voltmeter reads 280 mV
